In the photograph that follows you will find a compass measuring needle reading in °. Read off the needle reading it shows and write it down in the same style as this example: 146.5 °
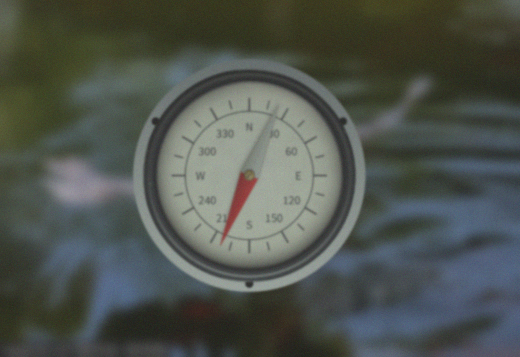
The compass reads 202.5 °
